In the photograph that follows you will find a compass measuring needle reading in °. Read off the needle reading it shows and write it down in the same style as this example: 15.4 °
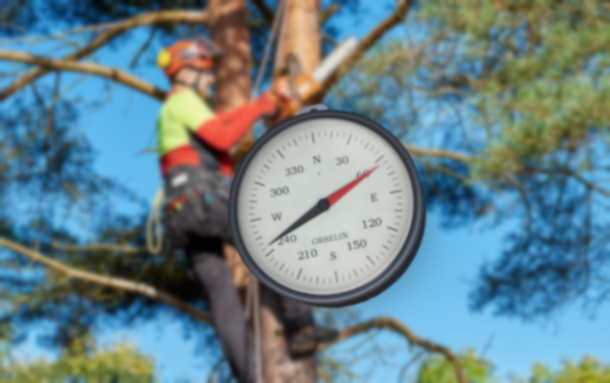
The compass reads 65 °
